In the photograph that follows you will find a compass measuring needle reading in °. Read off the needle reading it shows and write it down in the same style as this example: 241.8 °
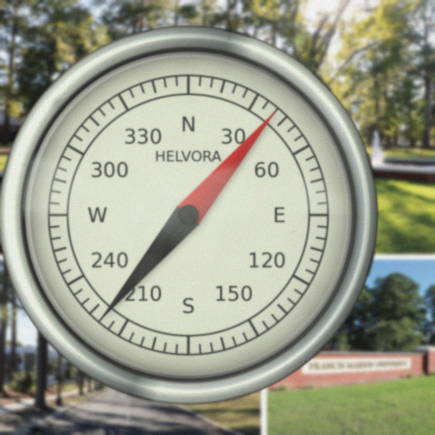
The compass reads 40 °
